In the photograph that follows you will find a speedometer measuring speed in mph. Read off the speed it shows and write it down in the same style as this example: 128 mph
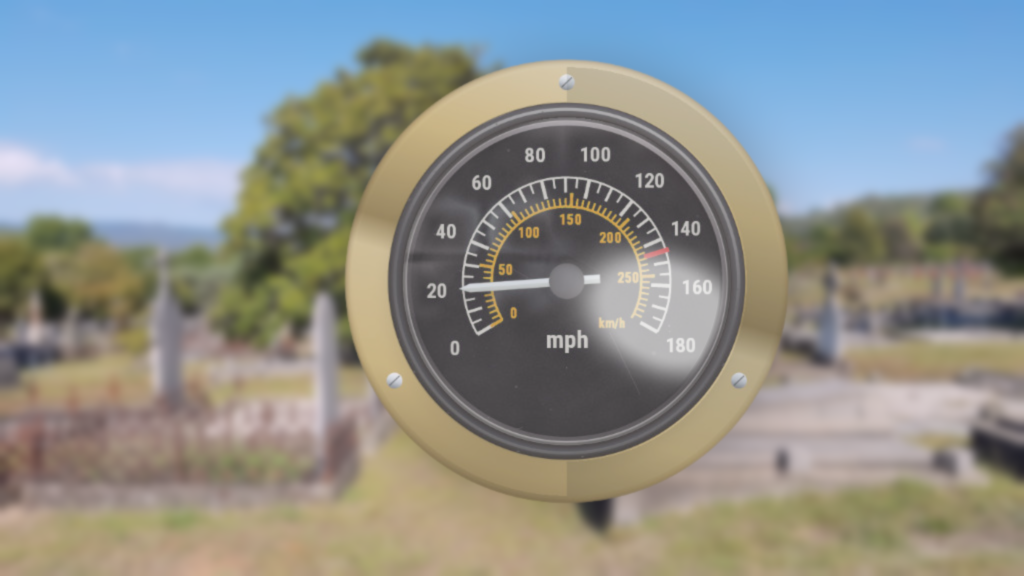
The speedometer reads 20 mph
